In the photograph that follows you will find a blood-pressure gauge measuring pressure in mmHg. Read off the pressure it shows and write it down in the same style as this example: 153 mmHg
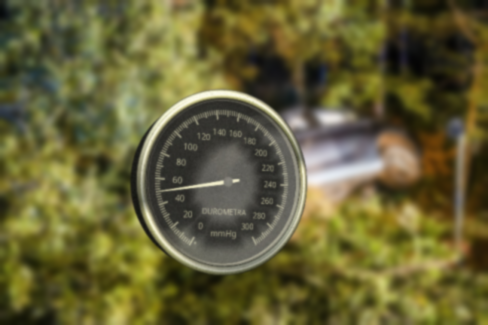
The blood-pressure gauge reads 50 mmHg
